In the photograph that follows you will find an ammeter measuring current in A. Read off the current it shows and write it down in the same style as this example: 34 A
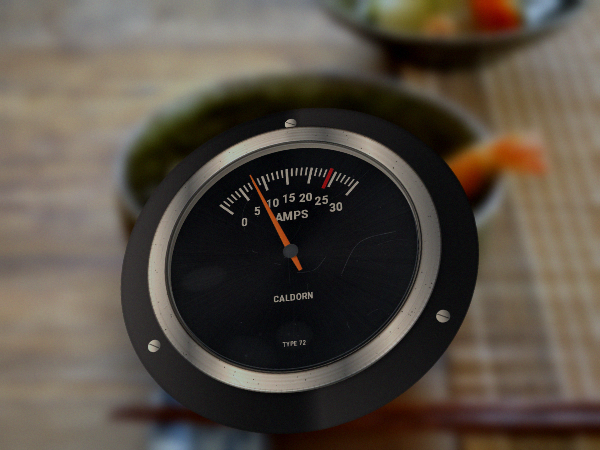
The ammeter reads 8 A
